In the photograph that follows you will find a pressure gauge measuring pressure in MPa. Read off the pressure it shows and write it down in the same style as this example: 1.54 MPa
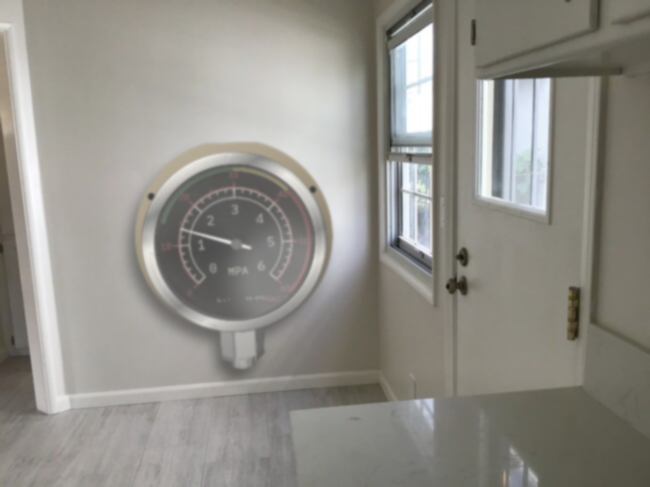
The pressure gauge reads 1.4 MPa
